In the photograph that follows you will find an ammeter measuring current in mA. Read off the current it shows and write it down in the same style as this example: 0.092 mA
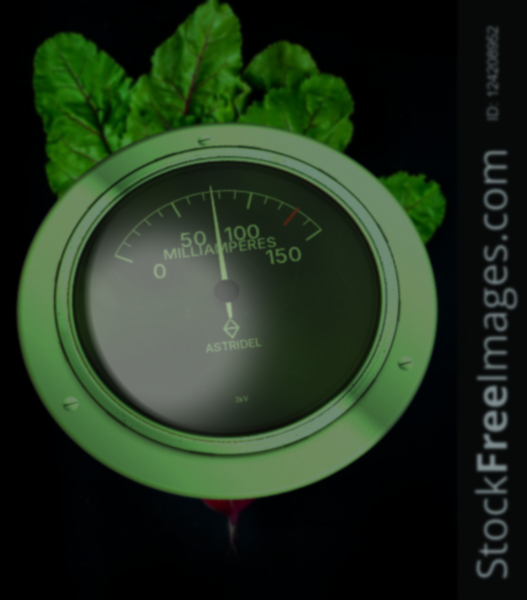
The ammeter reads 75 mA
